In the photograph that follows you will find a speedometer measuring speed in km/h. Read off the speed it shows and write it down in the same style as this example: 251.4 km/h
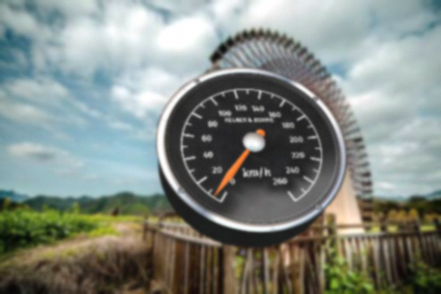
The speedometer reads 5 km/h
